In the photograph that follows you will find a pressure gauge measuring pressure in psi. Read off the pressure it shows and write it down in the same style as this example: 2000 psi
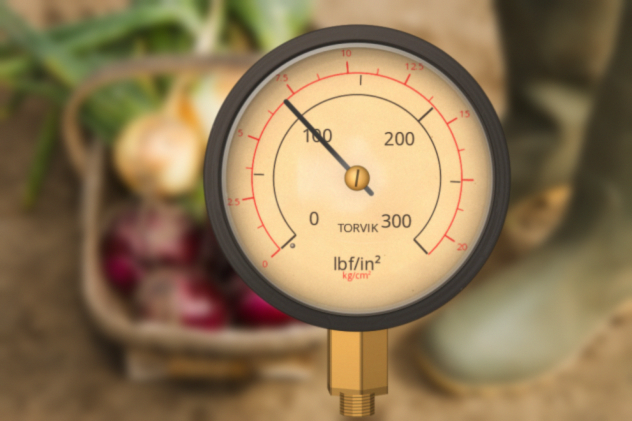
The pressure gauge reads 100 psi
